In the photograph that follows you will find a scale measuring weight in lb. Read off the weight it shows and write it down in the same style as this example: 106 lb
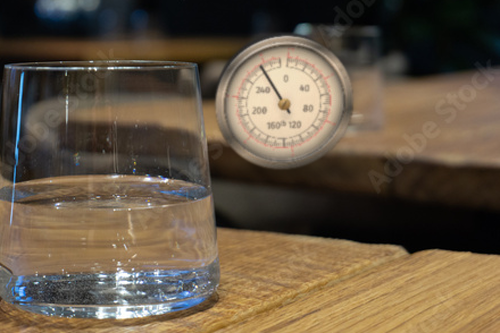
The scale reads 260 lb
